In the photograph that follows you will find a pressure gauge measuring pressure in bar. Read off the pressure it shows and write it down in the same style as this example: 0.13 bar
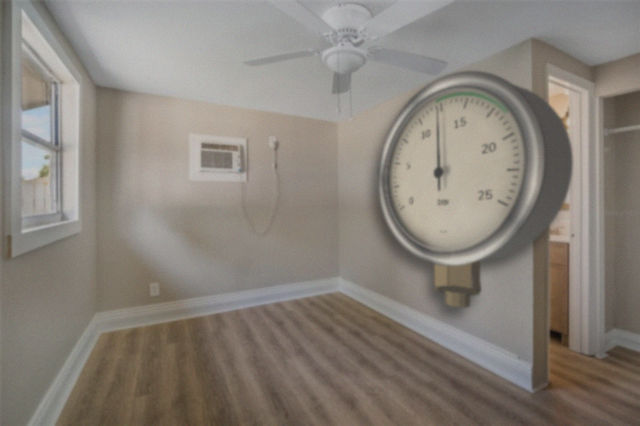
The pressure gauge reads 12.5 bar
